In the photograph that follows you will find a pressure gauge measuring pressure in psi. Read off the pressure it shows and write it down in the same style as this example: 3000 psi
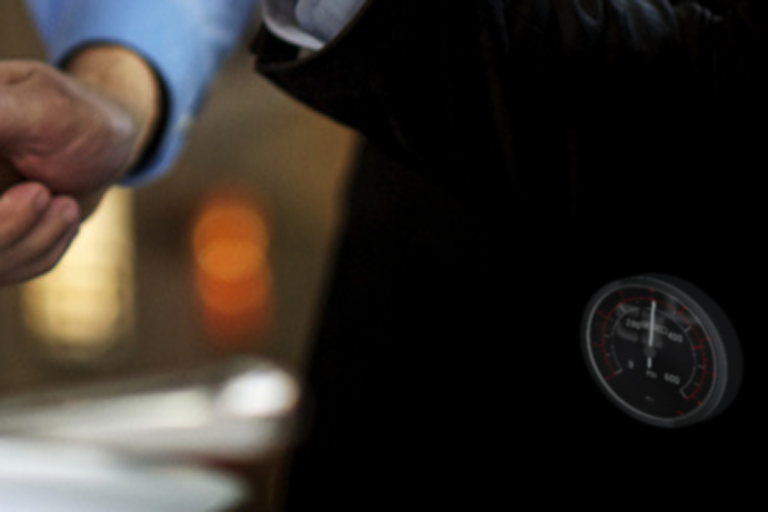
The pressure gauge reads 300 psi
